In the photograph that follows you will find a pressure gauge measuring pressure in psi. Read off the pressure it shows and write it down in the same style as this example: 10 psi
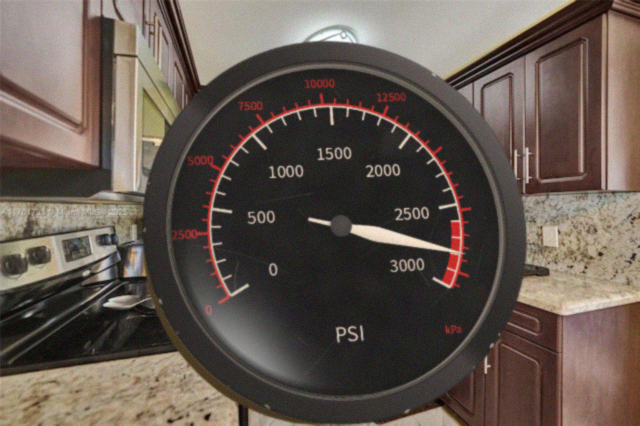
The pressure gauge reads 2800 psi
